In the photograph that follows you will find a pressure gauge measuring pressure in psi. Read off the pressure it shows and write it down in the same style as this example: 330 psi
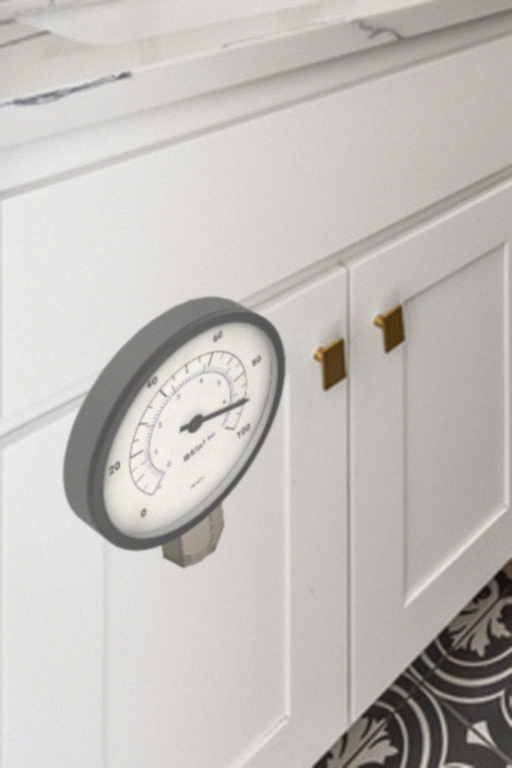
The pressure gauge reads 90 psi
